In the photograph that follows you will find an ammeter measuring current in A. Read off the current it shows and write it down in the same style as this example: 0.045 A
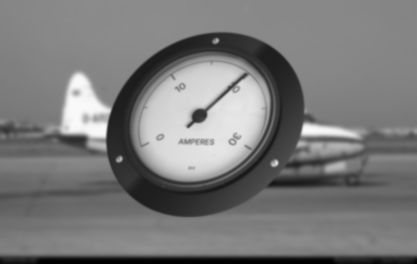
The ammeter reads 20 A
